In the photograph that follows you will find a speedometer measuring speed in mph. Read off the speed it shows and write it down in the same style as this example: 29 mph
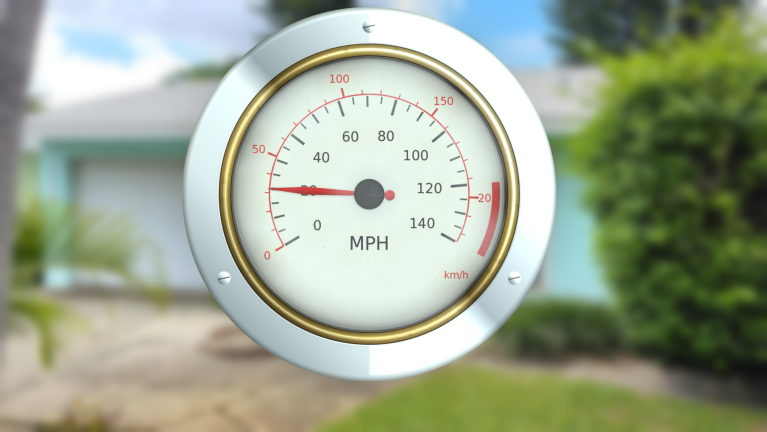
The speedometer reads 20 mph
